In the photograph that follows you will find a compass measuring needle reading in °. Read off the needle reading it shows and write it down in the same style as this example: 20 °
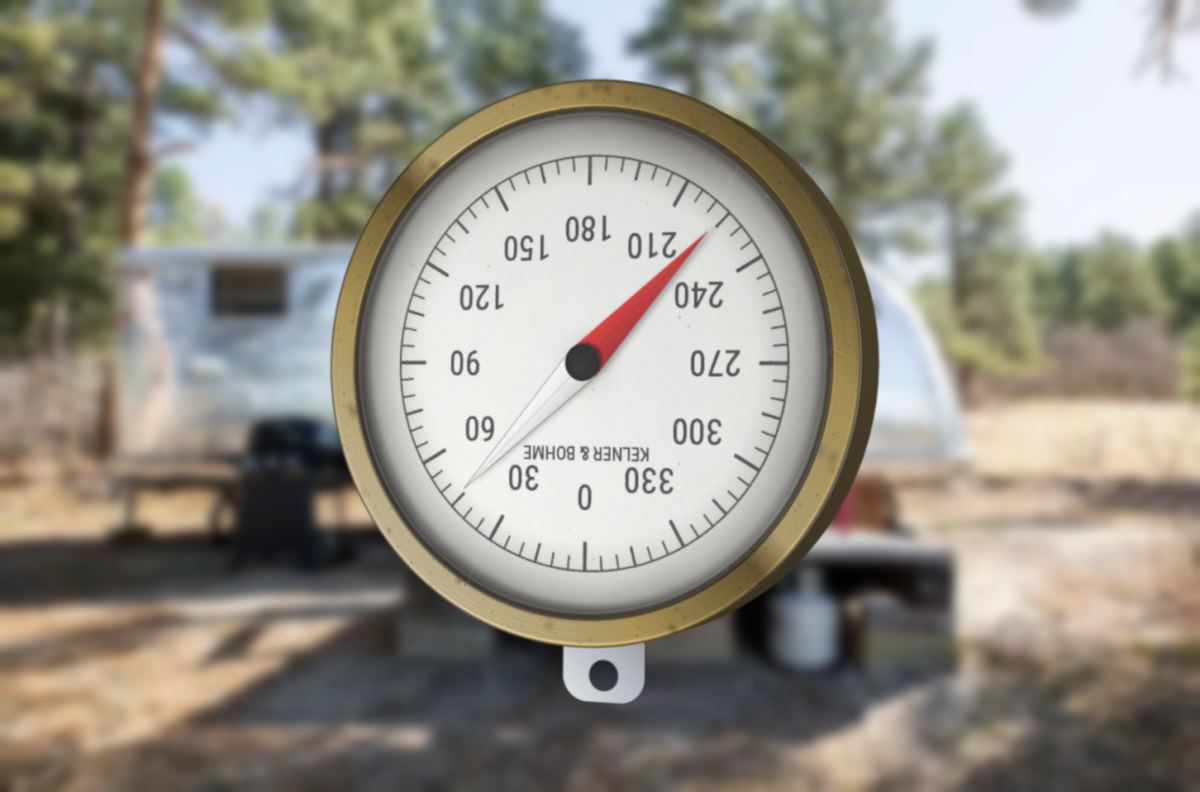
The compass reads 225 °
